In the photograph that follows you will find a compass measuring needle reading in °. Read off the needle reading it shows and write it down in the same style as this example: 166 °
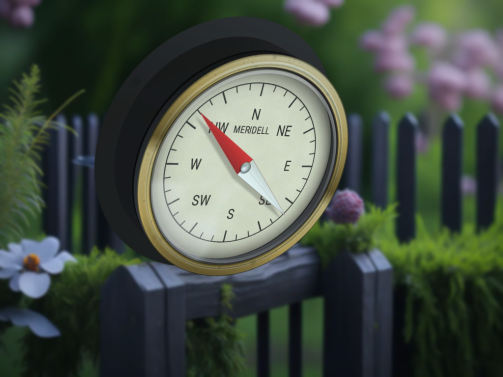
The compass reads 310 °
